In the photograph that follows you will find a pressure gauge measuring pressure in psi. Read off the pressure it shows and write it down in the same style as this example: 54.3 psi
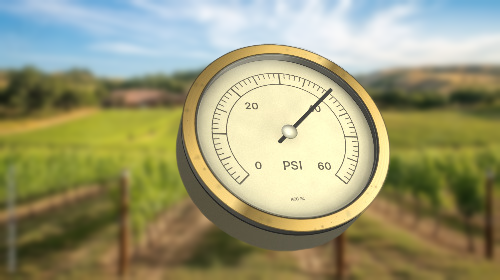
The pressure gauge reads 40 psi
